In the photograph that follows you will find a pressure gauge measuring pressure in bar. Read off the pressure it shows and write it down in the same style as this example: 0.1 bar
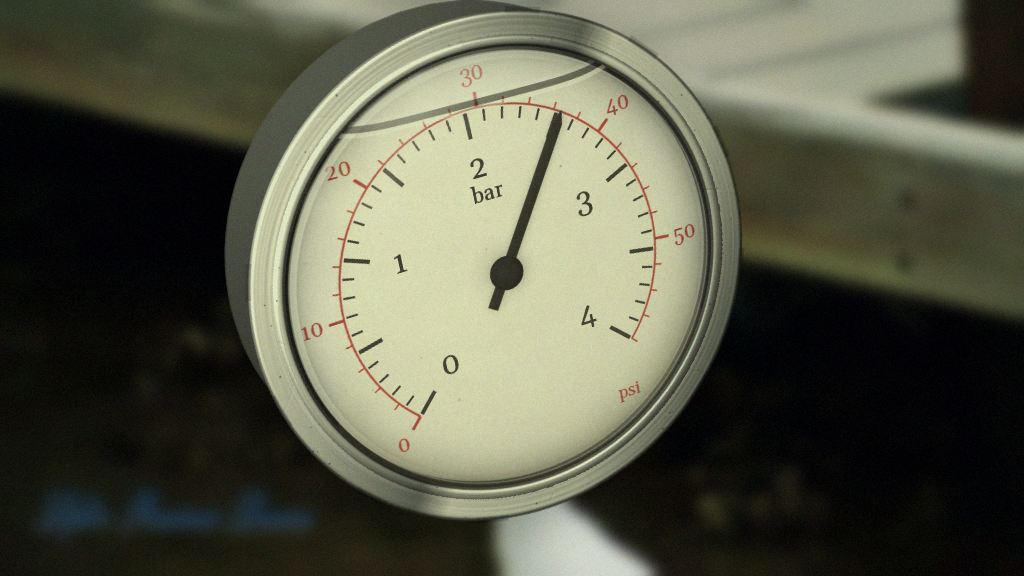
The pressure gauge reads 2.5 bar
